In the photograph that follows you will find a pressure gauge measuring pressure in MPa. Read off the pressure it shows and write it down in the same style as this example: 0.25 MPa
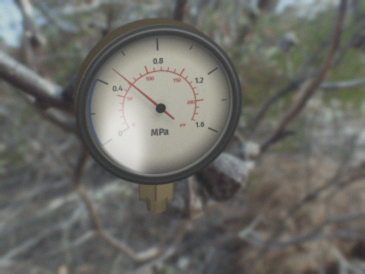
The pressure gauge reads 0.5 MPa
